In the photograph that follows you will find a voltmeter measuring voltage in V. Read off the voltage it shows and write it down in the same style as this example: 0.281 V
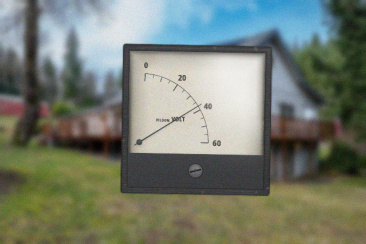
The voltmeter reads 37.5 V
